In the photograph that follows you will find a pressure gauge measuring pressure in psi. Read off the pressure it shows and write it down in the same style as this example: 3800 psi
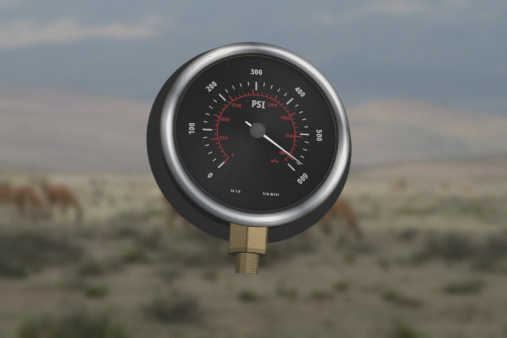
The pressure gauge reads 580 psi
